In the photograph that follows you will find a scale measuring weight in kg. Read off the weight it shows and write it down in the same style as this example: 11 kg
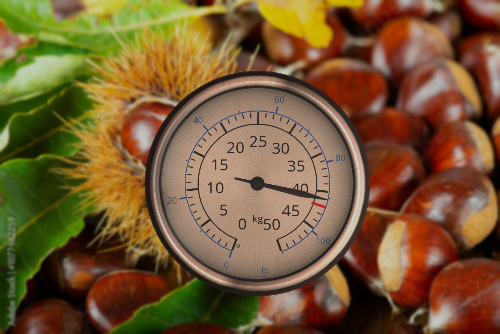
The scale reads 41 kg
